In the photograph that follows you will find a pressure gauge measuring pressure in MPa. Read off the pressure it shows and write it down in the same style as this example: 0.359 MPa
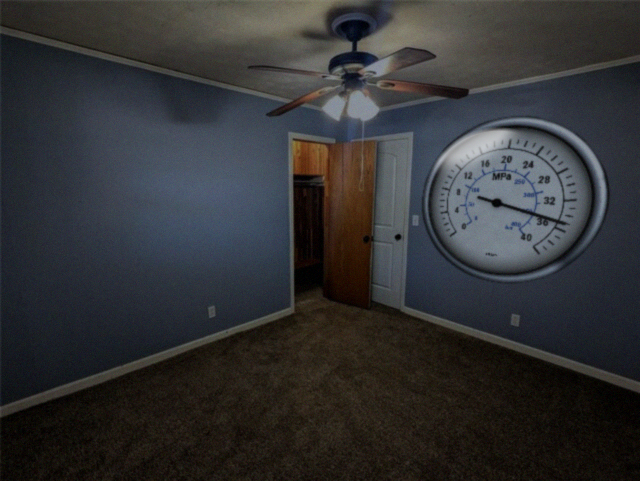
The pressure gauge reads 35 MPa
